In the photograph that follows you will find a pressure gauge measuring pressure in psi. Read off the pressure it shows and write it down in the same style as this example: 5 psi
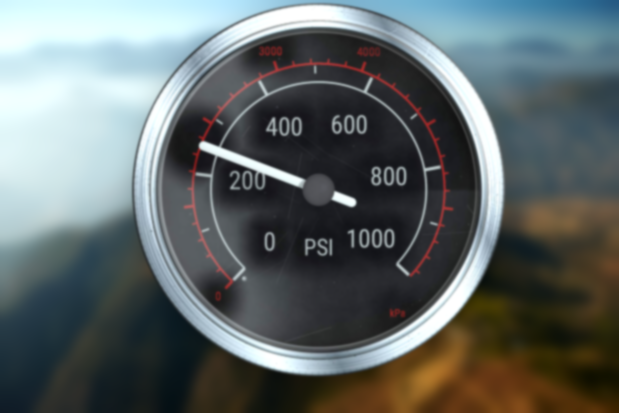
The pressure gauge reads 250 psi
